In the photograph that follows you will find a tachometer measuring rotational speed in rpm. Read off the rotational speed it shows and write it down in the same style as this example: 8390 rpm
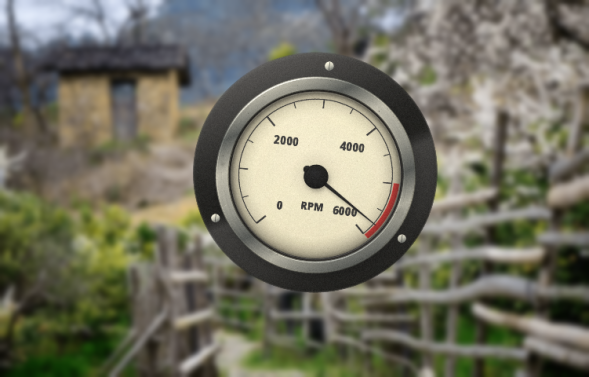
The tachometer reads 5750 rpm
